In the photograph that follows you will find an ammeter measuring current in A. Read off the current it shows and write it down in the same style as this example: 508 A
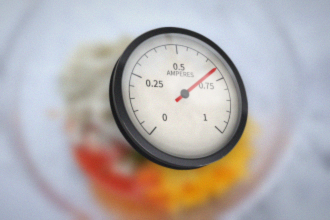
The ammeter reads 0.7 A
